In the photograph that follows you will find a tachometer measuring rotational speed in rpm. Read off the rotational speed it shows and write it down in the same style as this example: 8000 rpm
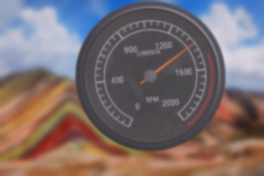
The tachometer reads 1400 rpm
